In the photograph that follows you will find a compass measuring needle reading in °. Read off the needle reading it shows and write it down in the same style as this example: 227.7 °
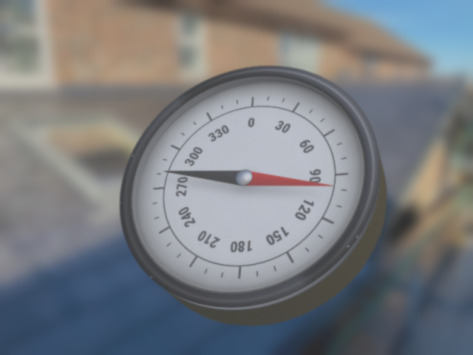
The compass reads 100 °
